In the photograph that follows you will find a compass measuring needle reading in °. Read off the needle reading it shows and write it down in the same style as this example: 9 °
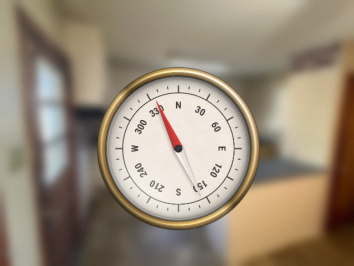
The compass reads 335 °
